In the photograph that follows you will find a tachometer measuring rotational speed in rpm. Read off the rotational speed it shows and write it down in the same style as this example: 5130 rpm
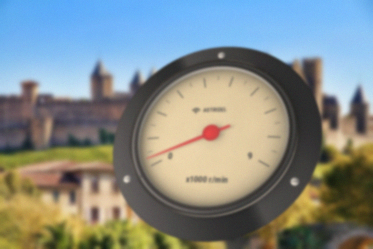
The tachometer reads 250 rpm
